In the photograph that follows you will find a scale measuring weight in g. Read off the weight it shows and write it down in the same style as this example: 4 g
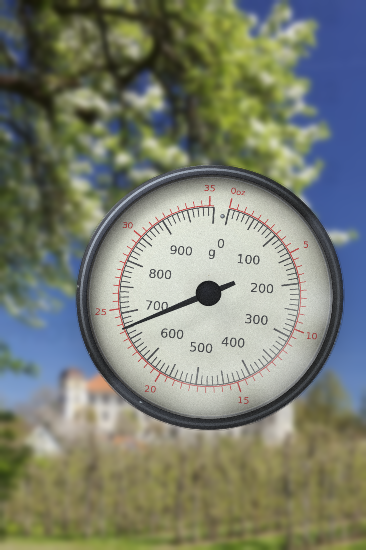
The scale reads 670 g
